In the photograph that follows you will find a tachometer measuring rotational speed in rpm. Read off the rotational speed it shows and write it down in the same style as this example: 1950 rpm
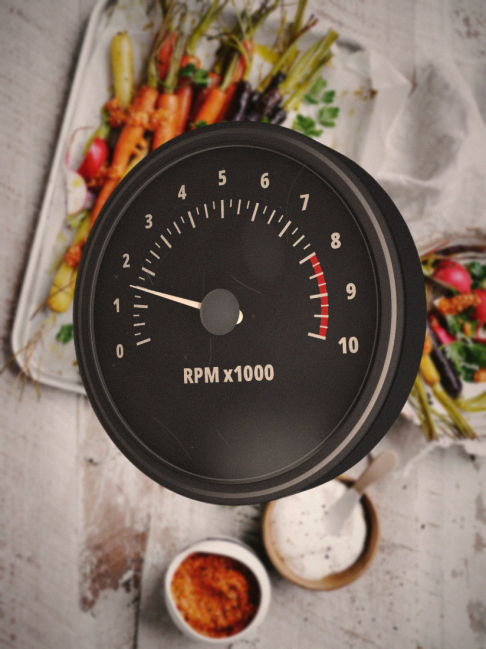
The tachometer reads 1500 rpm
